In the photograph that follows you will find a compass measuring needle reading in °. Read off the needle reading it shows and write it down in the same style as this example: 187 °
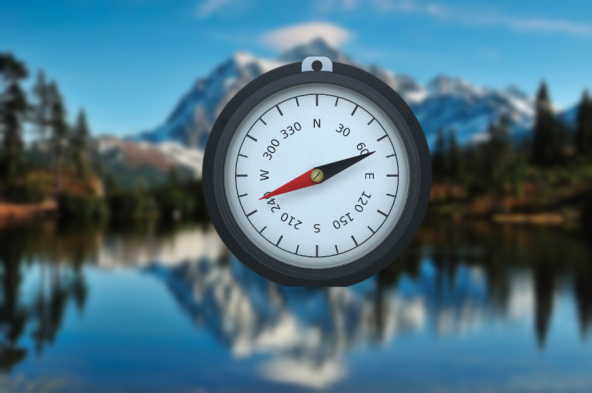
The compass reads 247.5 °
